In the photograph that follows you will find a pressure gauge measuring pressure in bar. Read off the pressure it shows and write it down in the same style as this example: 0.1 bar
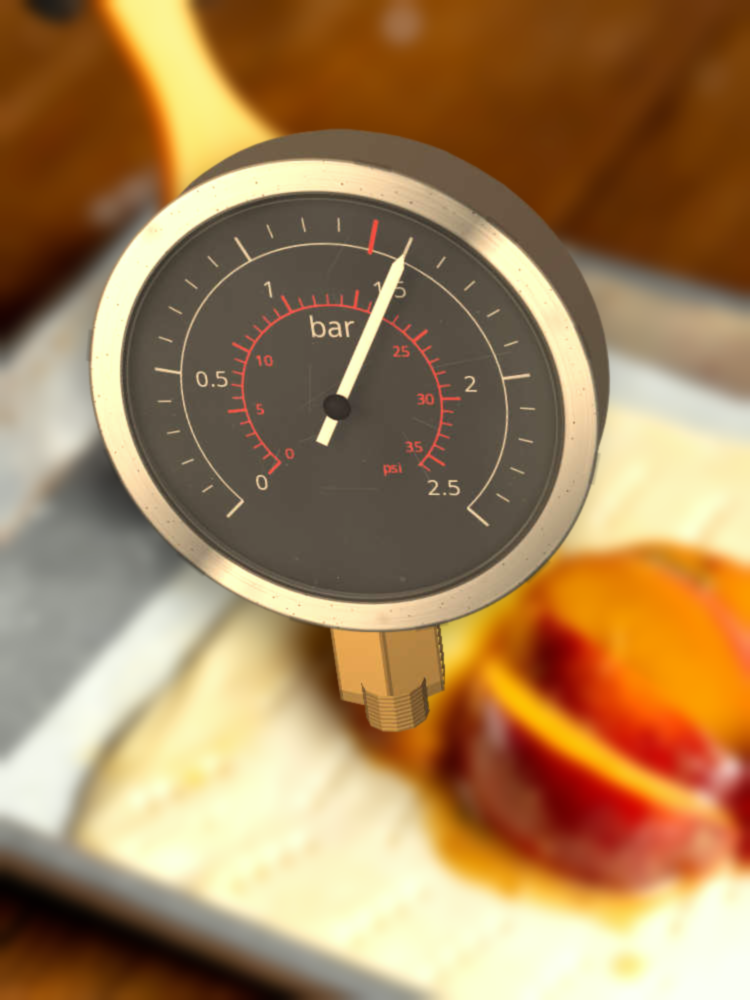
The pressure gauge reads 1.5 bar
